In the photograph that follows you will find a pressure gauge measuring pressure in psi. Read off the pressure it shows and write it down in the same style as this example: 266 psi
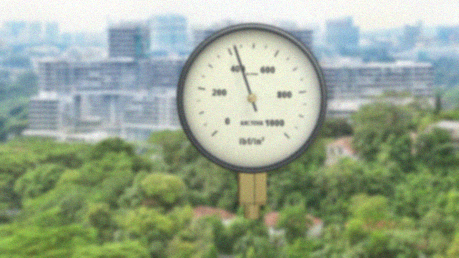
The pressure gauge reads 425 psi
